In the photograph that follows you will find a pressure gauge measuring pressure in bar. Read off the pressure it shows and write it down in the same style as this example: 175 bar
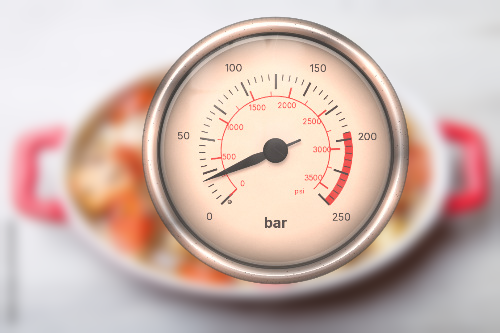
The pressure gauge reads 20 bar
